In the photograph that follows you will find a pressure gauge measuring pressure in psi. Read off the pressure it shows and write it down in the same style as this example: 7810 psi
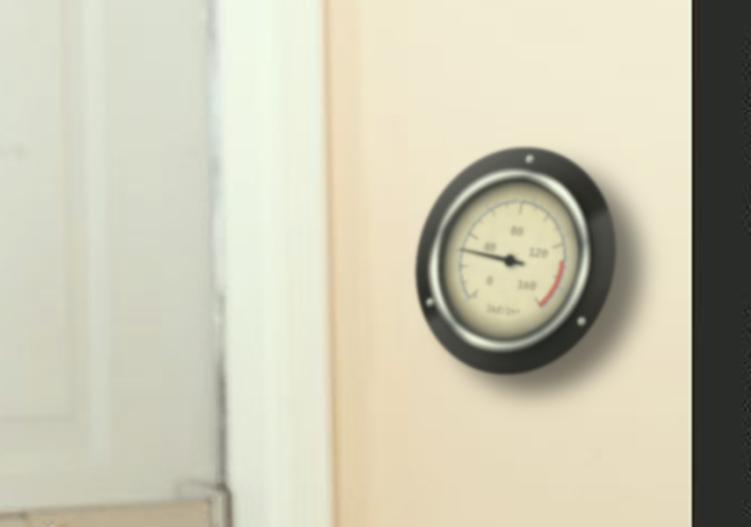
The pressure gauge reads 30 psi
